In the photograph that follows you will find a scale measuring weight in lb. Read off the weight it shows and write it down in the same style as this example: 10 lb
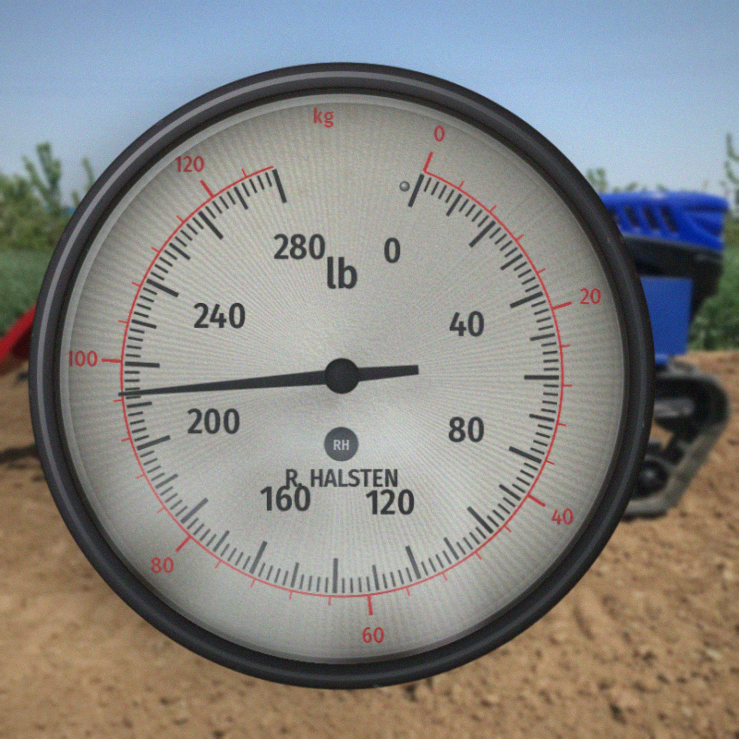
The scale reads 213 lb
